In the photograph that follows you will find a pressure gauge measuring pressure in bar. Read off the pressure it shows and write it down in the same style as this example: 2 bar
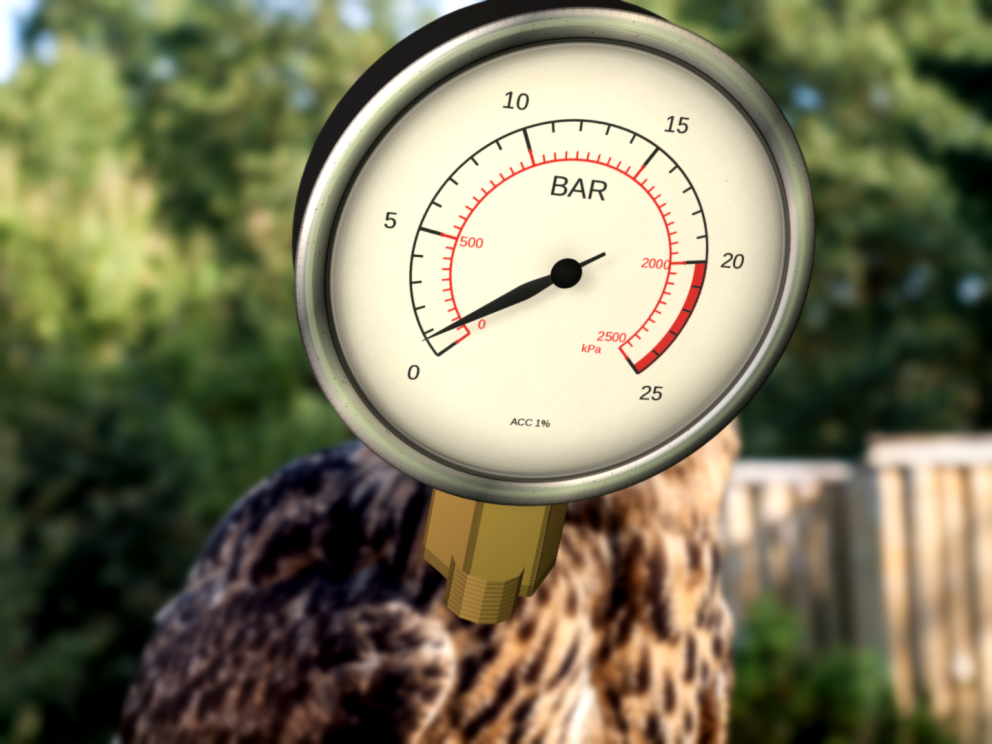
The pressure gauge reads 1 bar
